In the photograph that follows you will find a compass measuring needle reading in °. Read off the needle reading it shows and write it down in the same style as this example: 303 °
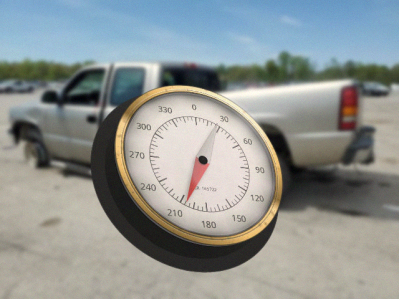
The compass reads 205 °
